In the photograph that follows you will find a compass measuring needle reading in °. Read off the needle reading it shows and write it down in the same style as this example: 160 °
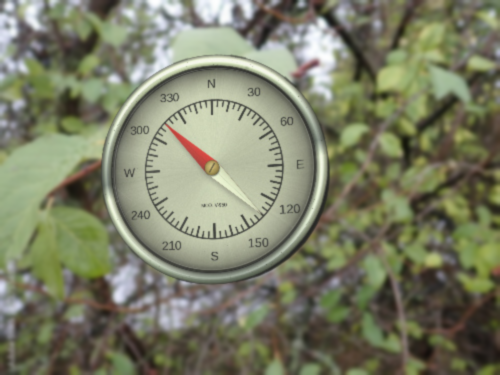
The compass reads 315 °
